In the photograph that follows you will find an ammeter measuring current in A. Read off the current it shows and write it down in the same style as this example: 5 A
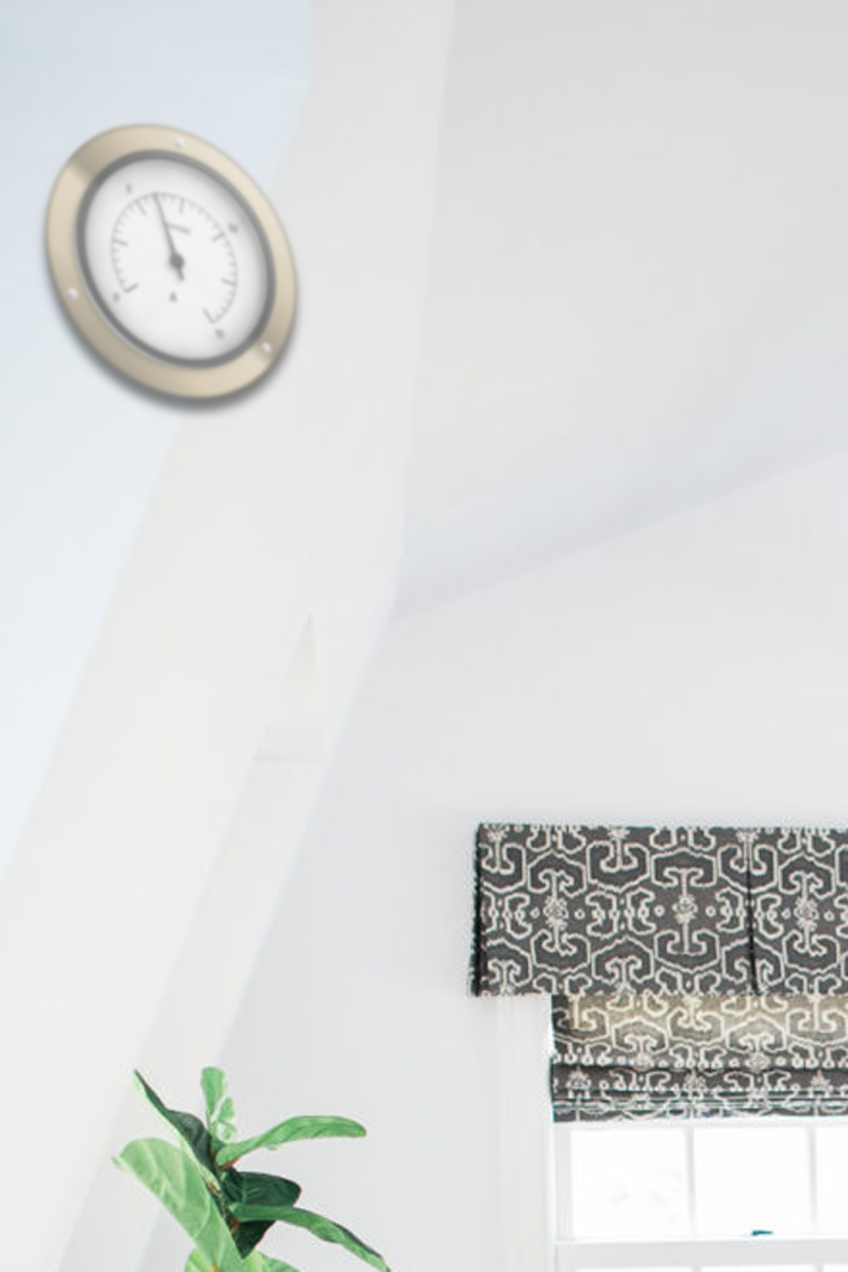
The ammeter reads 6 A
